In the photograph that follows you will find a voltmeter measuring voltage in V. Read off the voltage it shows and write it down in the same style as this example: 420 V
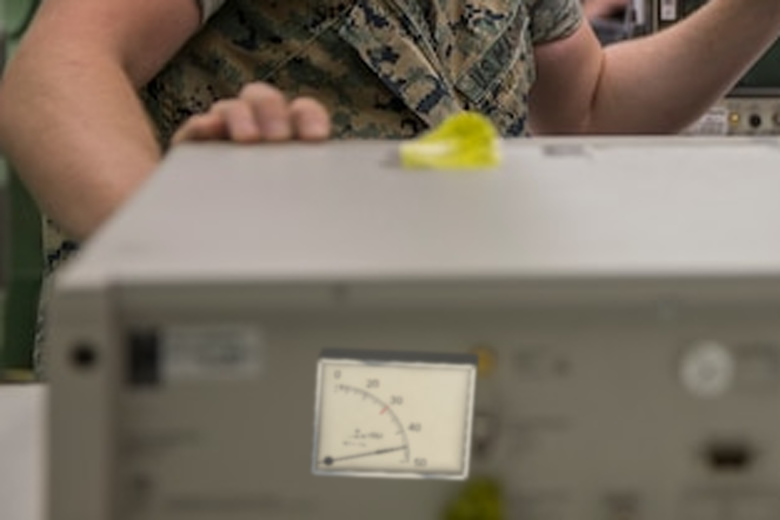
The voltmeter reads 45 V
